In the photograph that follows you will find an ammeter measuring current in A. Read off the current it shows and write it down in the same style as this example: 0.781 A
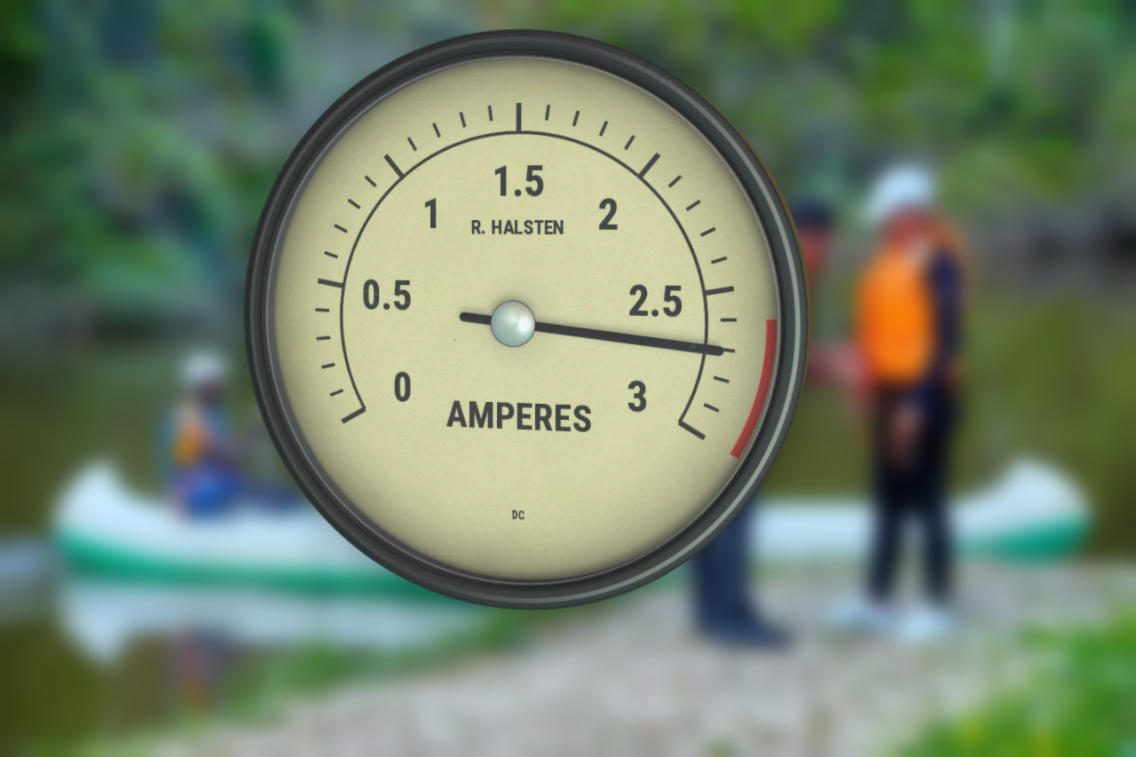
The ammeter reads 2.7 A
